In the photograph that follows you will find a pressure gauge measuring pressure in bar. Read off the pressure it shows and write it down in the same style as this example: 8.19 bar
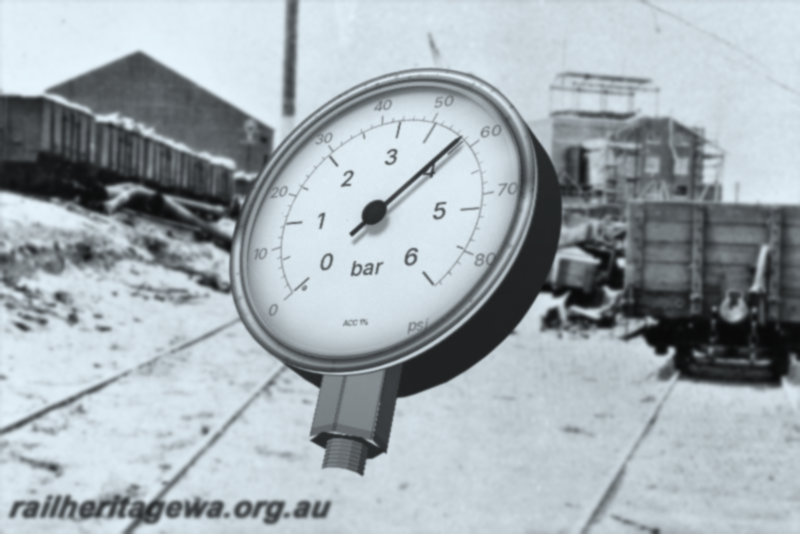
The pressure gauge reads 4 bar
